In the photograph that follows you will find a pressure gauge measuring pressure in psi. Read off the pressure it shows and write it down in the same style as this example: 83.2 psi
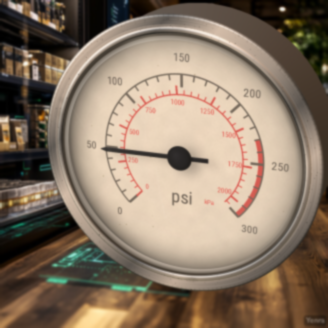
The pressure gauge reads 50 psi
